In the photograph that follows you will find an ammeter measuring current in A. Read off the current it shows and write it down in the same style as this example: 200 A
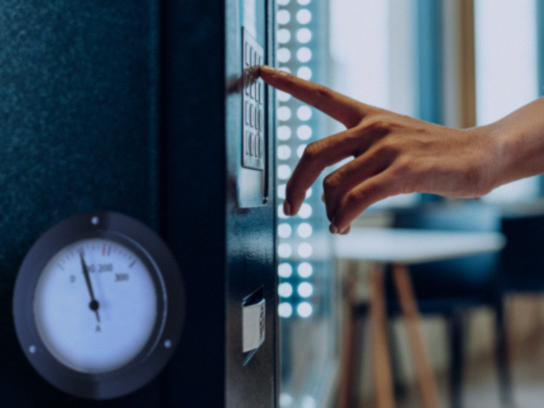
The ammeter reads 100 A
